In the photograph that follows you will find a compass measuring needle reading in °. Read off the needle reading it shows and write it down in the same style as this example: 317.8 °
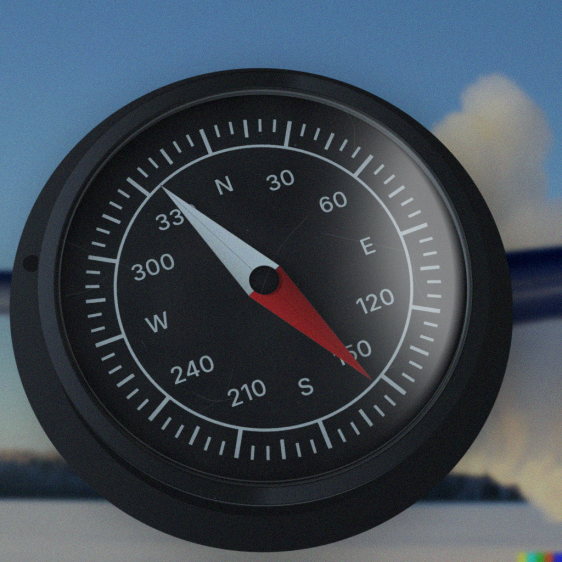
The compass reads 155 °
